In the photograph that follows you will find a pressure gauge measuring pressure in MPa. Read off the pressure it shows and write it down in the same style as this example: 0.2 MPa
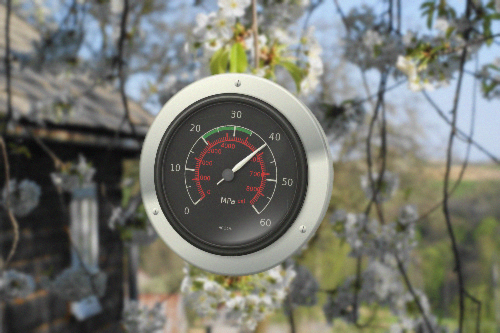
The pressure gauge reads 40 MPa
